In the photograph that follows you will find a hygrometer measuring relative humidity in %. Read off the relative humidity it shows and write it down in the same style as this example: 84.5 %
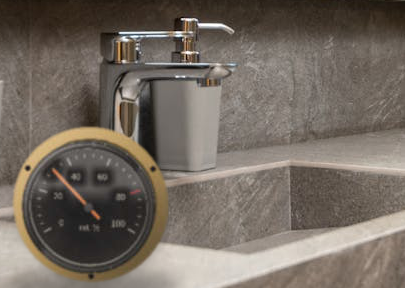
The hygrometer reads 32 %
